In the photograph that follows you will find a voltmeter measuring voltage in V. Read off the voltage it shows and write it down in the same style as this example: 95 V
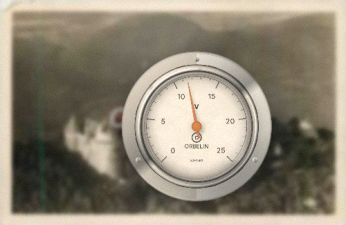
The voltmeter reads 11.5 V
